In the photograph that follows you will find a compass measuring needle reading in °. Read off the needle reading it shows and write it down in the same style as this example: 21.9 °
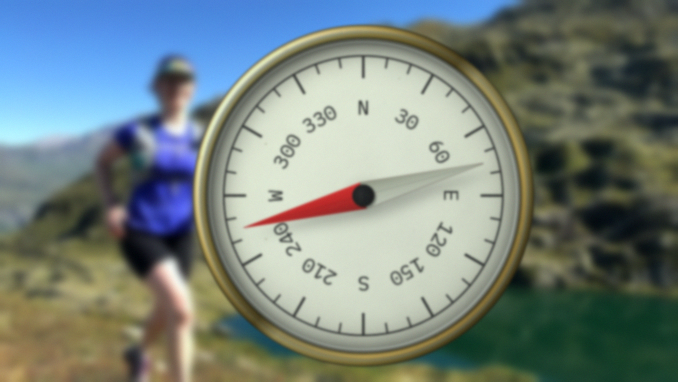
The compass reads 255 °
